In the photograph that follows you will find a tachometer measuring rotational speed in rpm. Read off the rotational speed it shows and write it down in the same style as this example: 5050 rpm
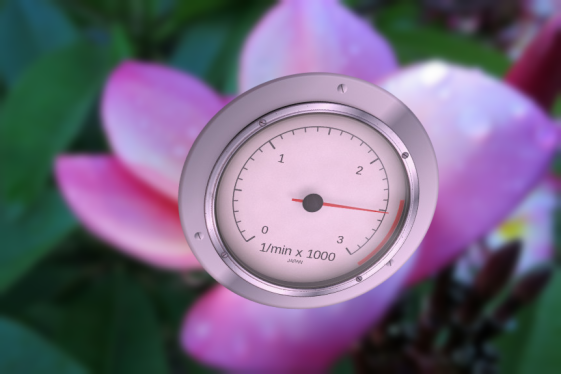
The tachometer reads 2500 rpm
